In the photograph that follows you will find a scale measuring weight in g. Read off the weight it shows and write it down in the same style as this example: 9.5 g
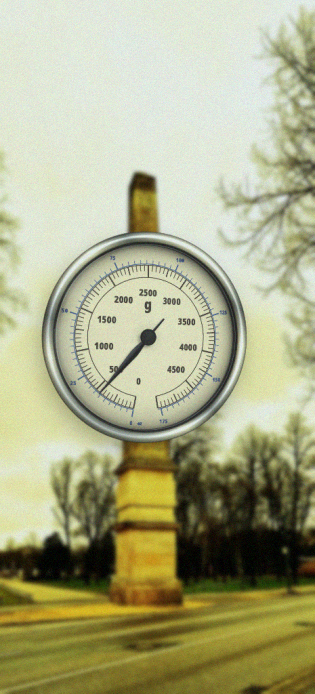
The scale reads 450 g
